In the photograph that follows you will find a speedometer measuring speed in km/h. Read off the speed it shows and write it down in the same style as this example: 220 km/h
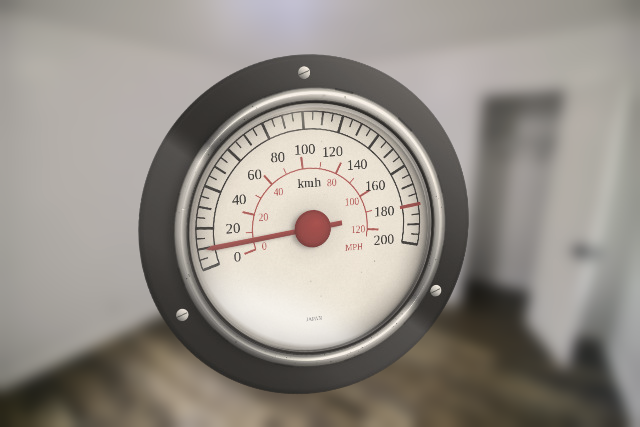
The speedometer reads 10 km/h
